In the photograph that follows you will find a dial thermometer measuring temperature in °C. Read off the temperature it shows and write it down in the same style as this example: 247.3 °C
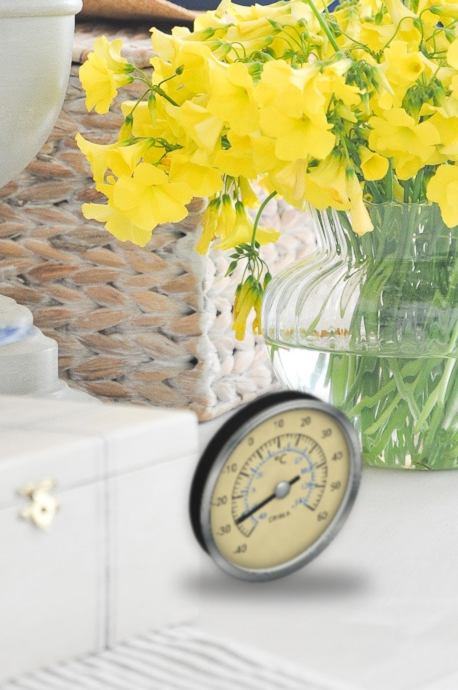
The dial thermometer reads -30 °C
